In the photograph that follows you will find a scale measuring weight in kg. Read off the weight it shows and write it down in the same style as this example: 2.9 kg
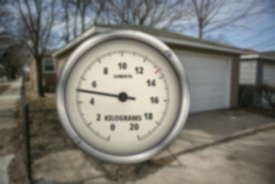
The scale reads 5 kg
